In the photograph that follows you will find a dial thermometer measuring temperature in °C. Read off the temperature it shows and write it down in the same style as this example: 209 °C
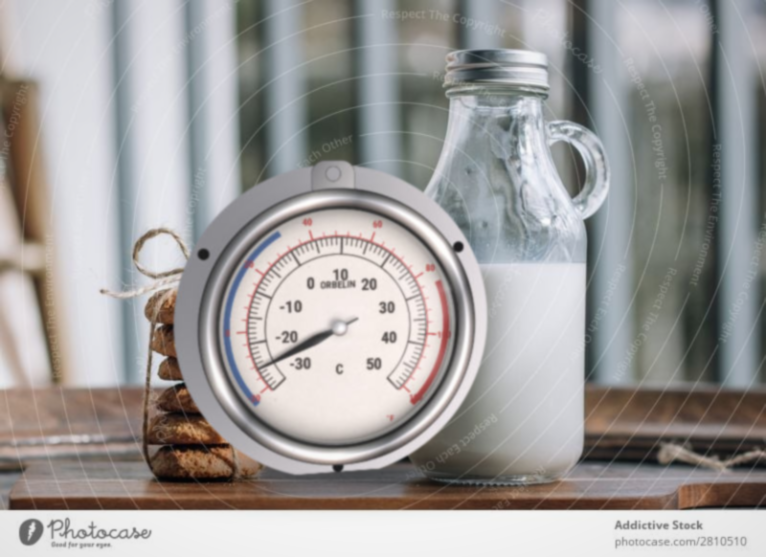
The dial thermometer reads -25 °C
